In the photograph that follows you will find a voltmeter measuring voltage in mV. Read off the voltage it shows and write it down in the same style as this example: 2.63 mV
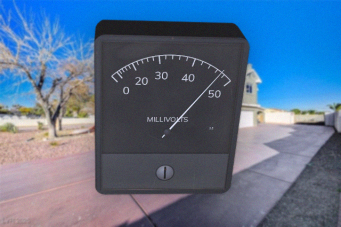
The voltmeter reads 47 mV
